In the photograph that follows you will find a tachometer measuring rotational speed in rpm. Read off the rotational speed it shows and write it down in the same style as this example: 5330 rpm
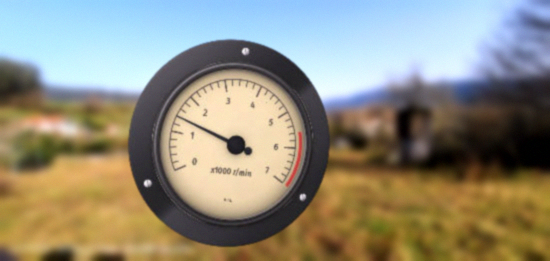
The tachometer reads 1400 rpm
